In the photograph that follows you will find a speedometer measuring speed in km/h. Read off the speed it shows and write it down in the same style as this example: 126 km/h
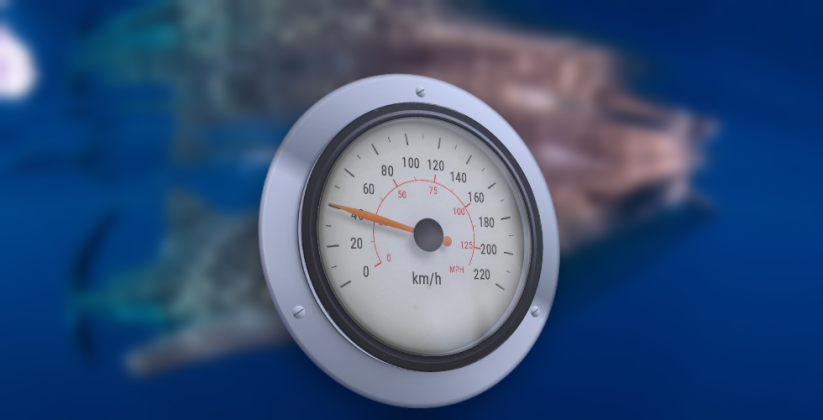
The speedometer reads 40 km/h
